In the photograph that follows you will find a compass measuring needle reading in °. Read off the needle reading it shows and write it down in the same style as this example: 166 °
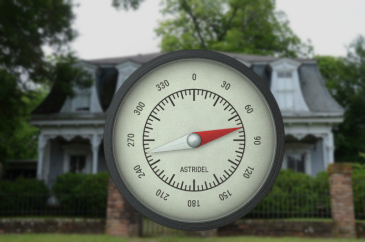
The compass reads 75 °
